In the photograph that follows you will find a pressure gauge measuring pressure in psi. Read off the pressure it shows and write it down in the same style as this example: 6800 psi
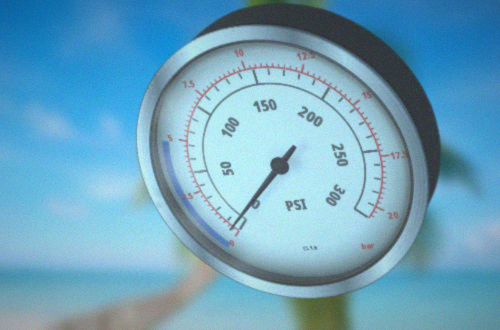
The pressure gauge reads 5 psi
